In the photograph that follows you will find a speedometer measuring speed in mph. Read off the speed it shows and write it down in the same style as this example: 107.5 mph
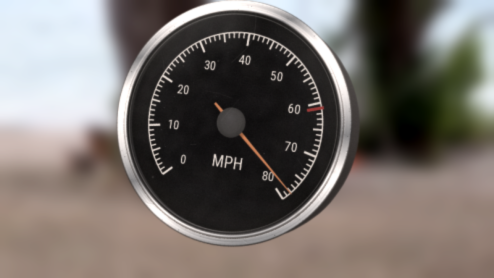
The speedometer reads 78 mph
